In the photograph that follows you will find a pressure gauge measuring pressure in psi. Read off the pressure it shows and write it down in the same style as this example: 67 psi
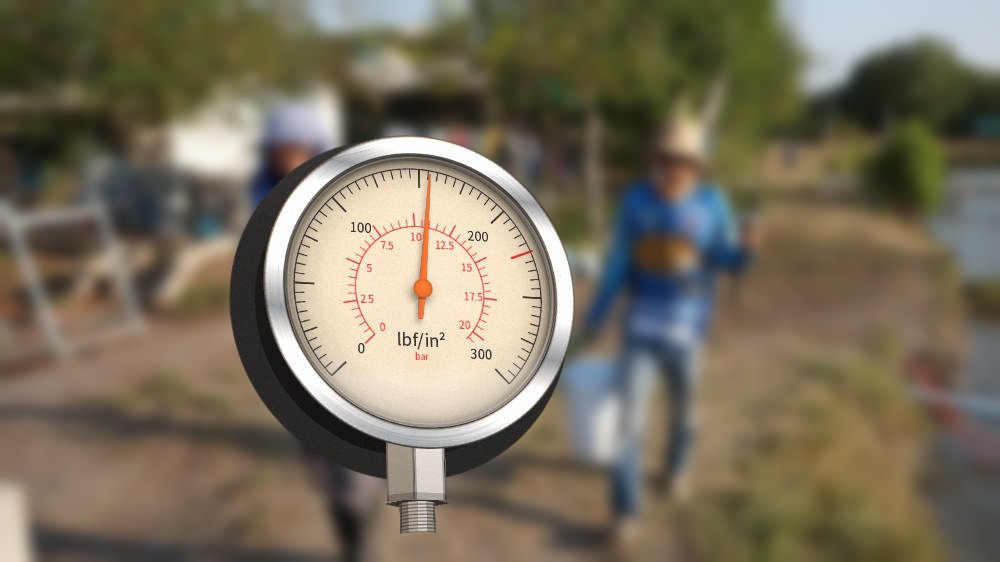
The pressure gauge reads 155 psi
